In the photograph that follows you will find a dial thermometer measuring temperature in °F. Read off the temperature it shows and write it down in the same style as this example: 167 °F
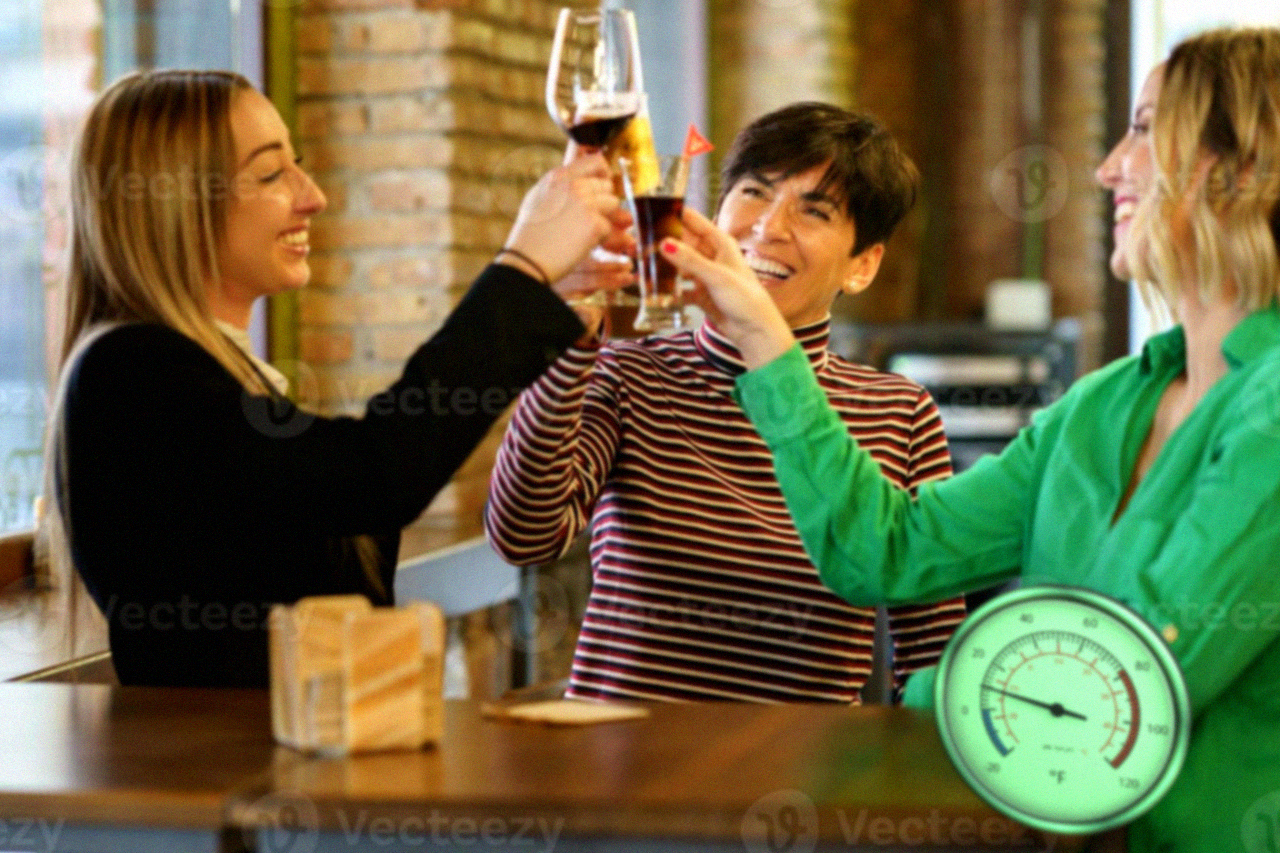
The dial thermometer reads 10 °F
